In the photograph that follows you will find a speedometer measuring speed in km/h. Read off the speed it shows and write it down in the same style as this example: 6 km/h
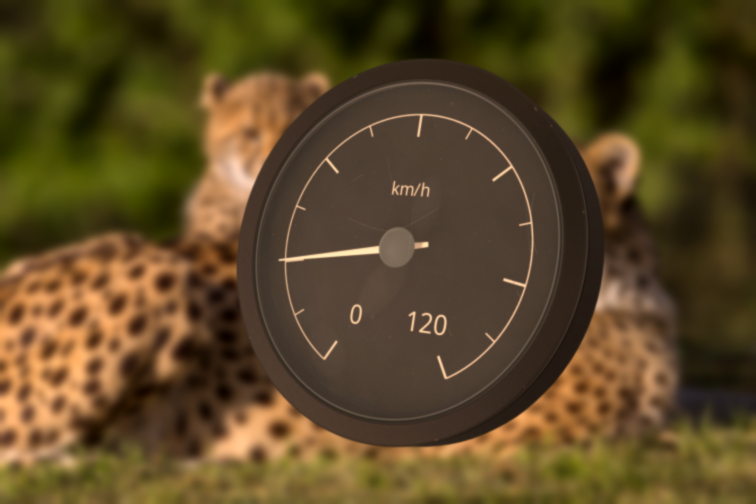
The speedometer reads 20 km/h
